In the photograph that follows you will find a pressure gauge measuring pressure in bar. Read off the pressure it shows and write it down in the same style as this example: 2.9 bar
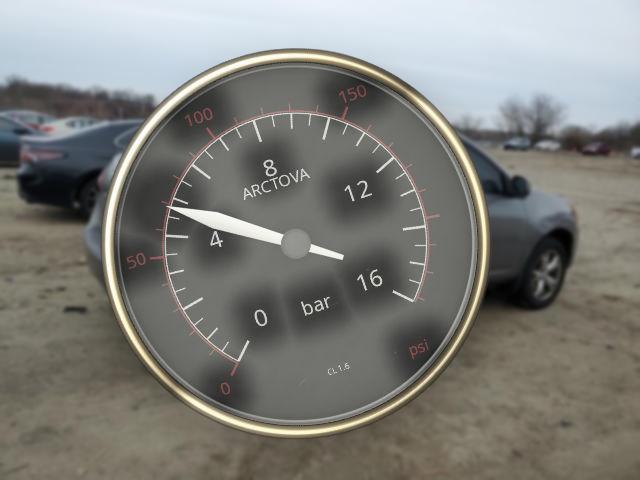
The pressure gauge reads 4.75 bar
